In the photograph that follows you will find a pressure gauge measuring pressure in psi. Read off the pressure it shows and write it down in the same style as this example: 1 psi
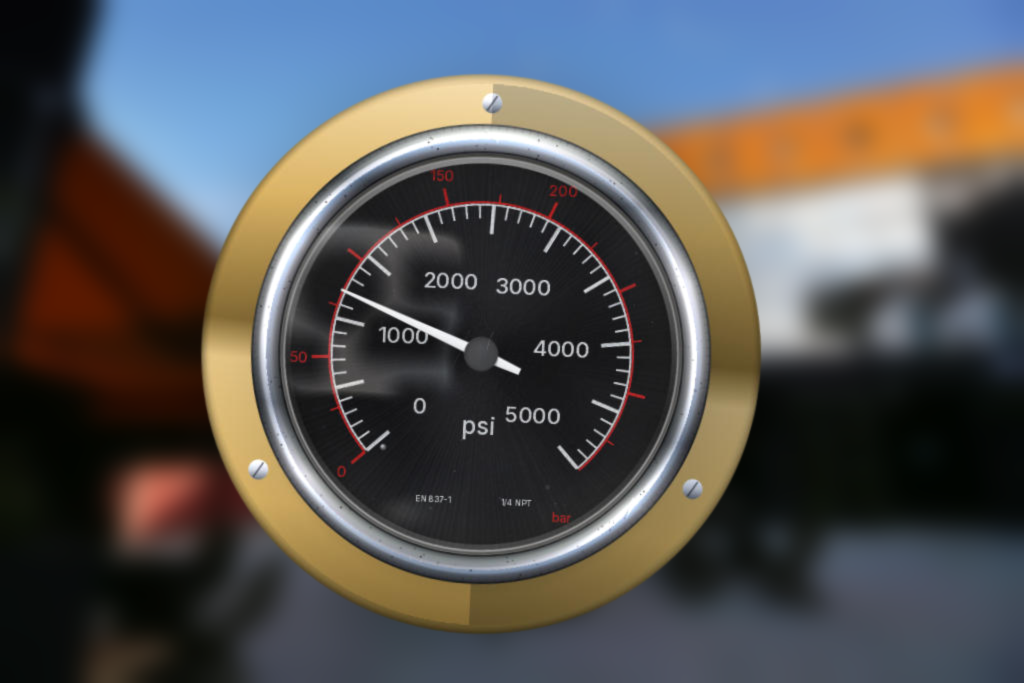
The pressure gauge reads 1200 psi
